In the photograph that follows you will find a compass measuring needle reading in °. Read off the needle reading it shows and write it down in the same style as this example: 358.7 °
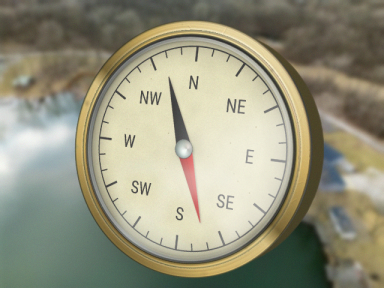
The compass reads 160 °
